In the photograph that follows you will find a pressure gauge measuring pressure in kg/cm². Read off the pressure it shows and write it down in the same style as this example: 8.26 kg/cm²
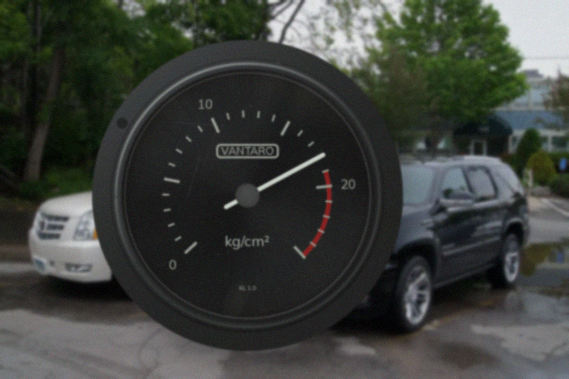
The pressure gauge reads 18 kg/cm²
